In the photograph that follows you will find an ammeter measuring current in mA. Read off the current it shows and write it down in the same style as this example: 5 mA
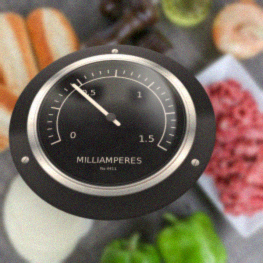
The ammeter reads 0.45 mA
